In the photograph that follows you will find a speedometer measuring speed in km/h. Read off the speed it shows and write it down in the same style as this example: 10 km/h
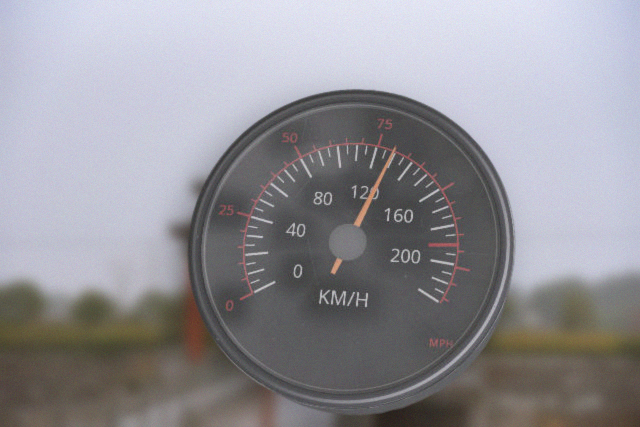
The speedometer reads 130 km/h
